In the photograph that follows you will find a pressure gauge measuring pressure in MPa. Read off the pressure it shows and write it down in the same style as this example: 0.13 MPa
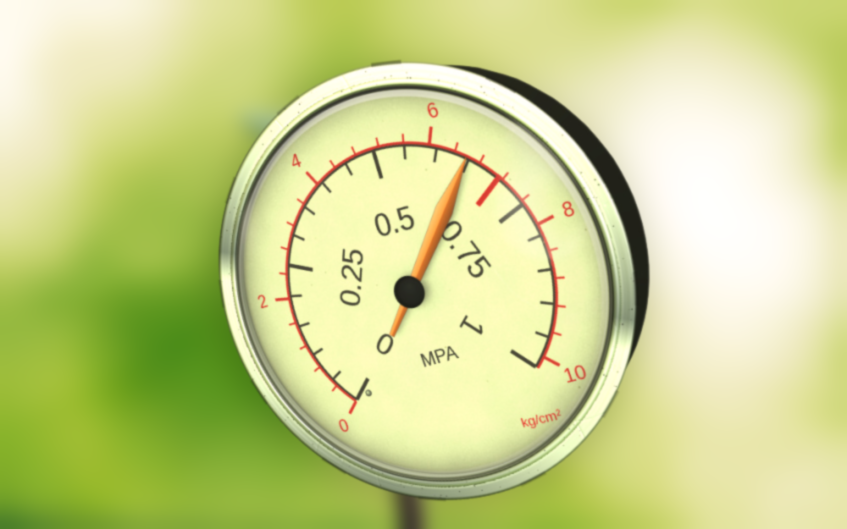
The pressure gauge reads 0.65 MPa
